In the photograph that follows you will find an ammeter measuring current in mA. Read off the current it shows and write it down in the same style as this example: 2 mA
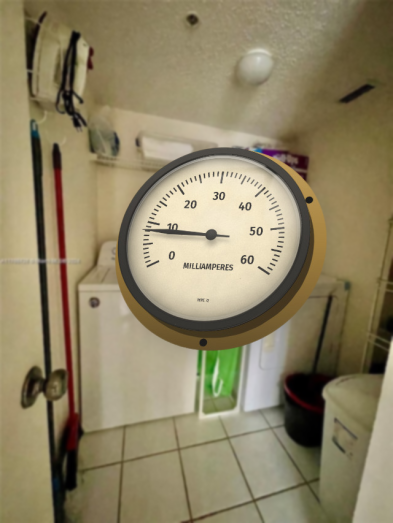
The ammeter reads 8 mA
